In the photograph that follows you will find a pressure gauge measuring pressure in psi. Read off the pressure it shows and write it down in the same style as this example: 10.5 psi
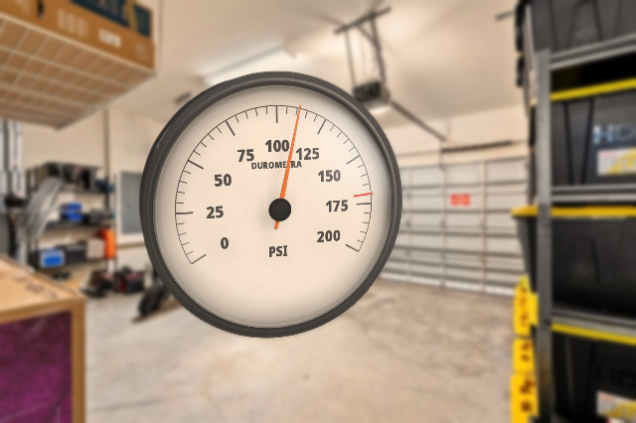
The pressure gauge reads 110 psi
